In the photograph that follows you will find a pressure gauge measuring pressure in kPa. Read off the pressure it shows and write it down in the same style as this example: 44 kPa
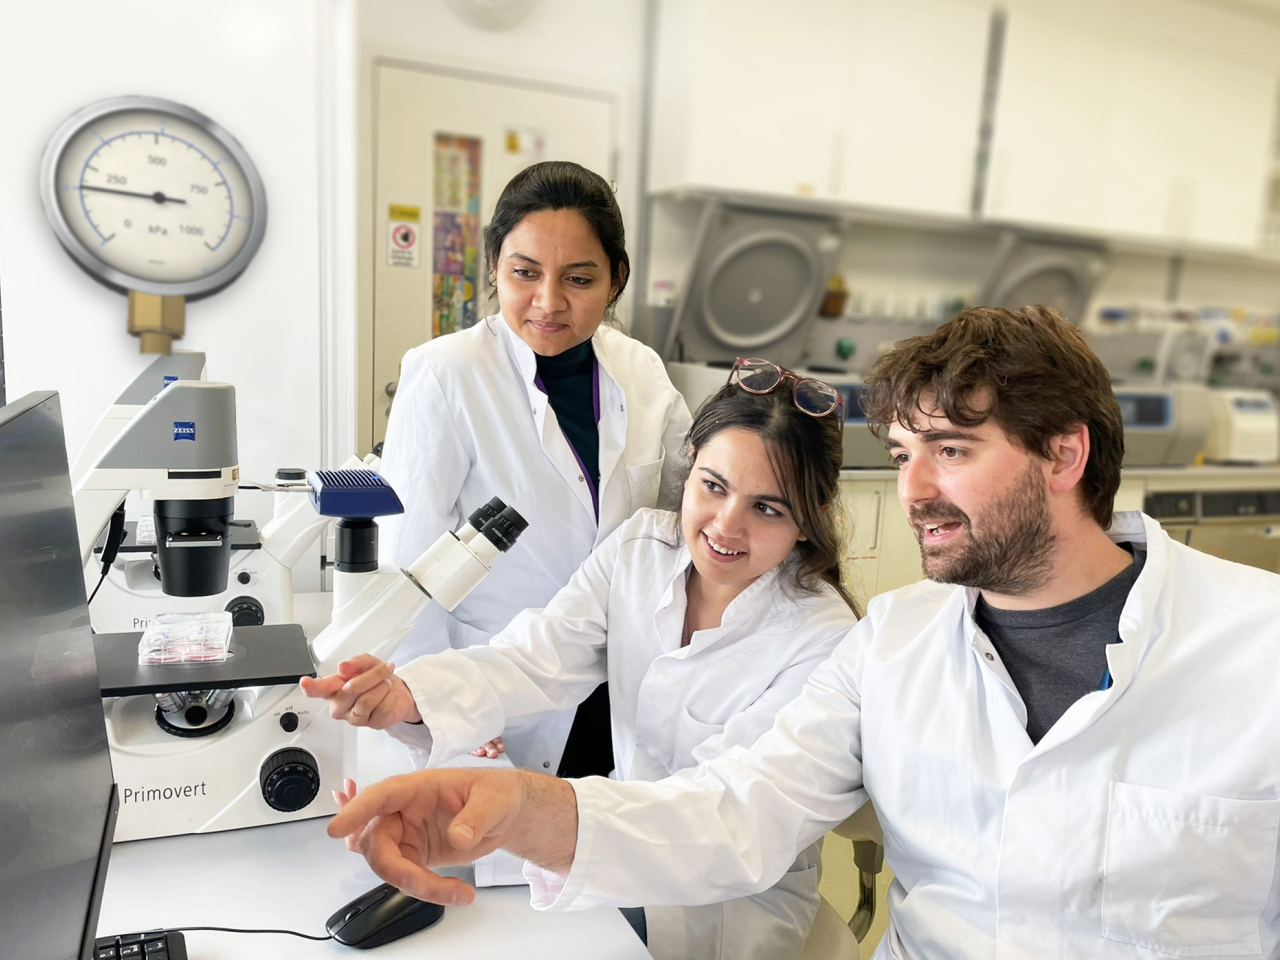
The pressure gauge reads 175 kPa
